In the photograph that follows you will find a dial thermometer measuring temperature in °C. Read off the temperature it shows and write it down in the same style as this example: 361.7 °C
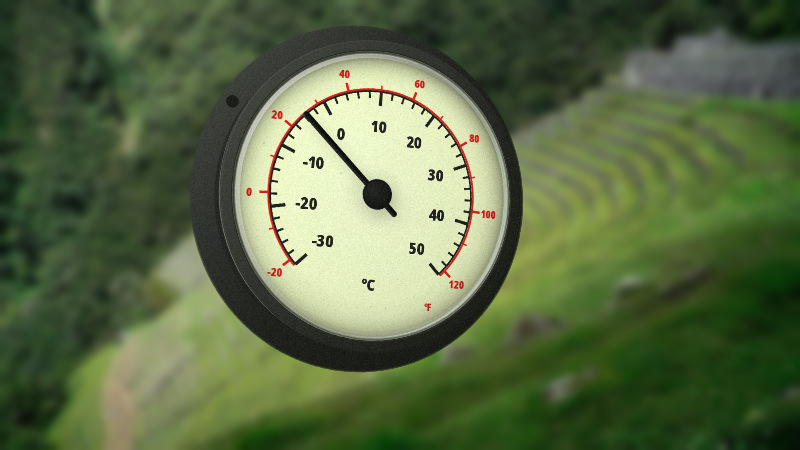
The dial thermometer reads -4 °C
